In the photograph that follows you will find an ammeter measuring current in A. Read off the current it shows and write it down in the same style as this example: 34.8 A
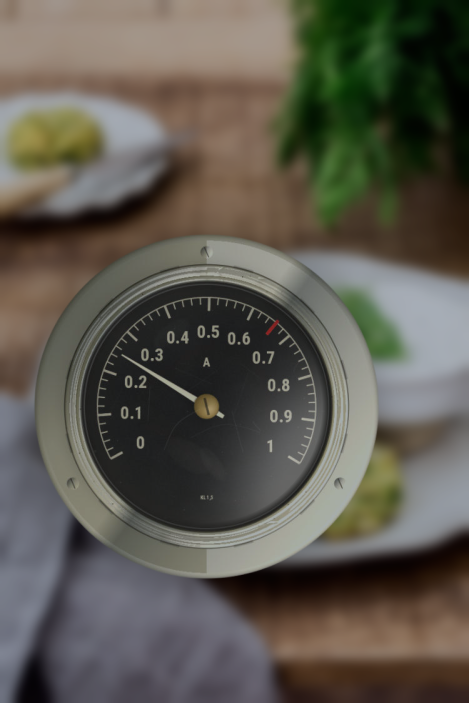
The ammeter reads 0.25 A
